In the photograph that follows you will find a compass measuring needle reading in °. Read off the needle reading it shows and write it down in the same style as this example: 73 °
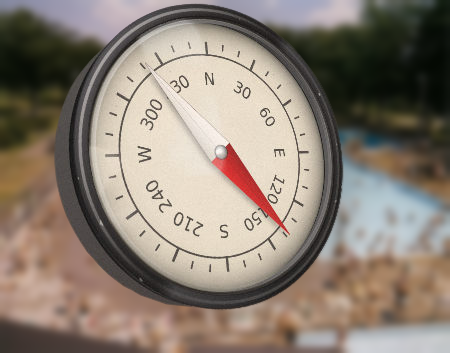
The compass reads 140 °
